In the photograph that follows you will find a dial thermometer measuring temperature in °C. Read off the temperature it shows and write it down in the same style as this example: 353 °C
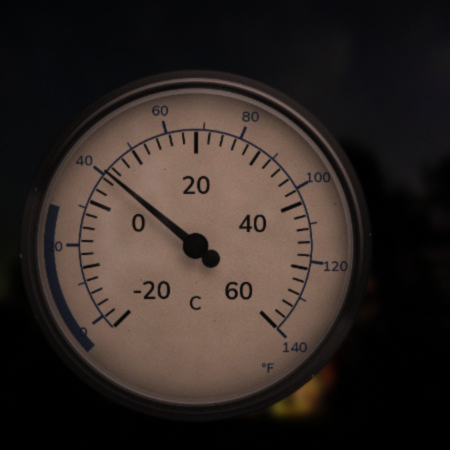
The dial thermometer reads 5 °C
